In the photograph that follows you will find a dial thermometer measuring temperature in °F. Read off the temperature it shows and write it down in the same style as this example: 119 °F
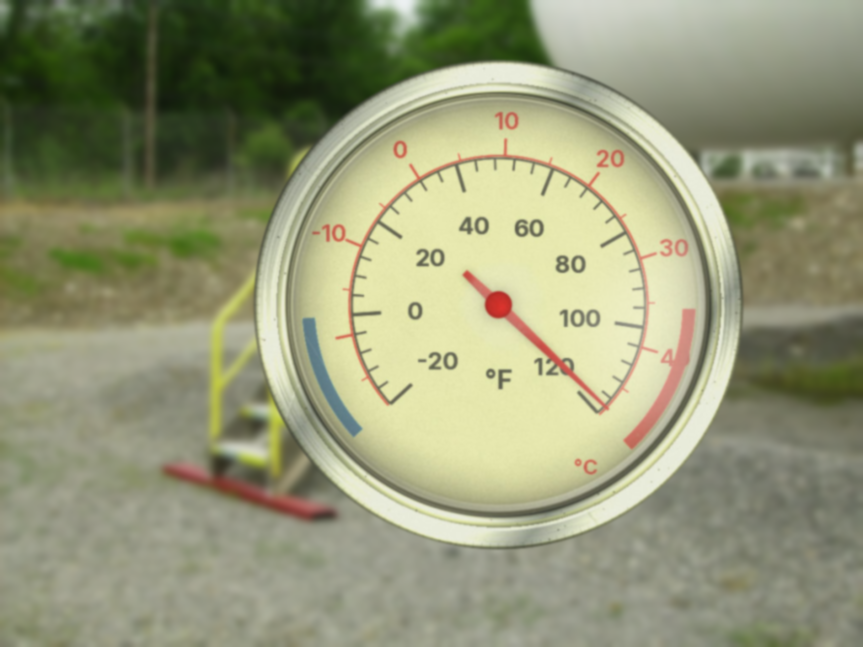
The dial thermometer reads 118 °F
